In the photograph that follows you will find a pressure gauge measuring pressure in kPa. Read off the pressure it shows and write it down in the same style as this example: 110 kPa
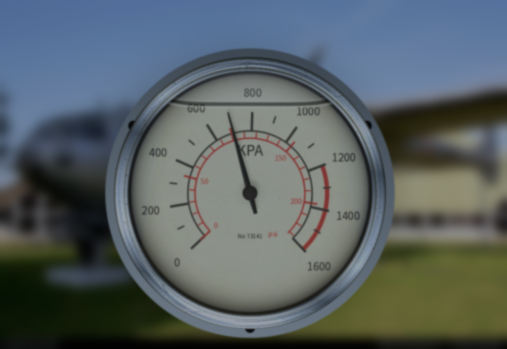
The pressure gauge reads 700 kPa
